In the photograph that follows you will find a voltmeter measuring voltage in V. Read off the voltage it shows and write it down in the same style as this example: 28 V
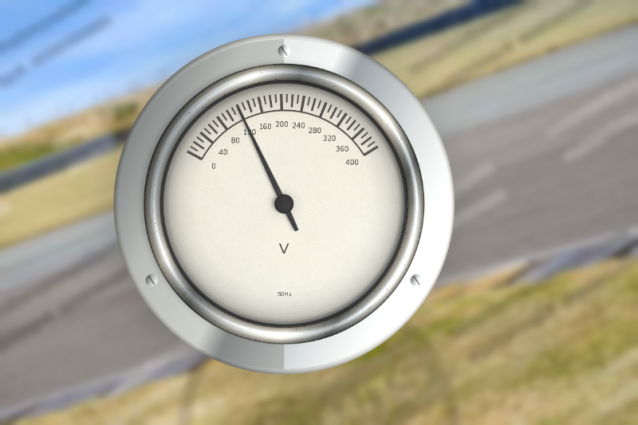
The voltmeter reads 120 V
